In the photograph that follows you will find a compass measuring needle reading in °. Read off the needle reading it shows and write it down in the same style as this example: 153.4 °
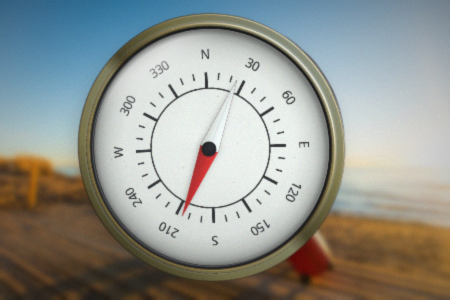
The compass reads 205 °
